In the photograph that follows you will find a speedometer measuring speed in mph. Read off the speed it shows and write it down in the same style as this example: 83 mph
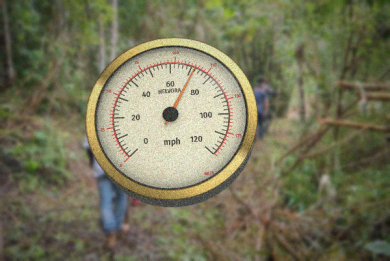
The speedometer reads 72 mph
